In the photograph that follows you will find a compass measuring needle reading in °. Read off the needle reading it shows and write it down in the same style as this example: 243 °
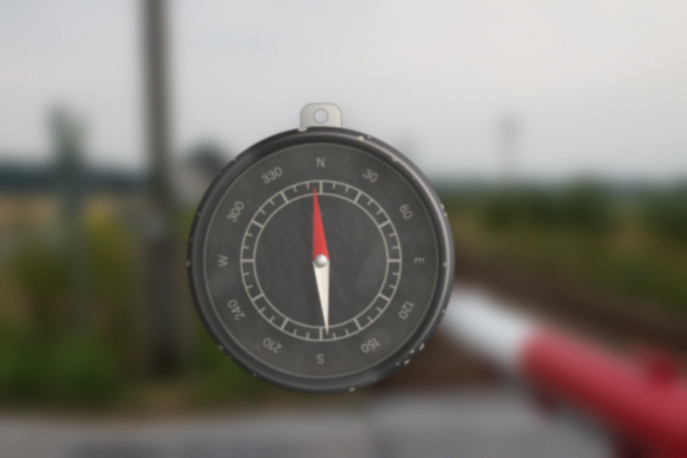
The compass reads 355 °
